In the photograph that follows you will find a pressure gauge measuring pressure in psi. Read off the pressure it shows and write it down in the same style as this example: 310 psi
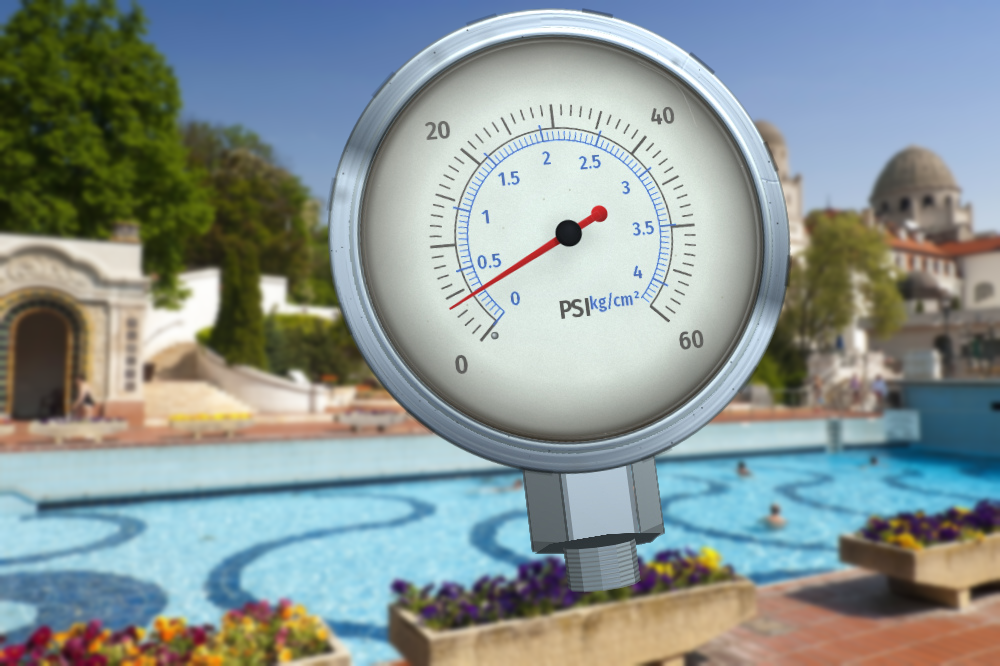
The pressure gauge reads 4 psi
